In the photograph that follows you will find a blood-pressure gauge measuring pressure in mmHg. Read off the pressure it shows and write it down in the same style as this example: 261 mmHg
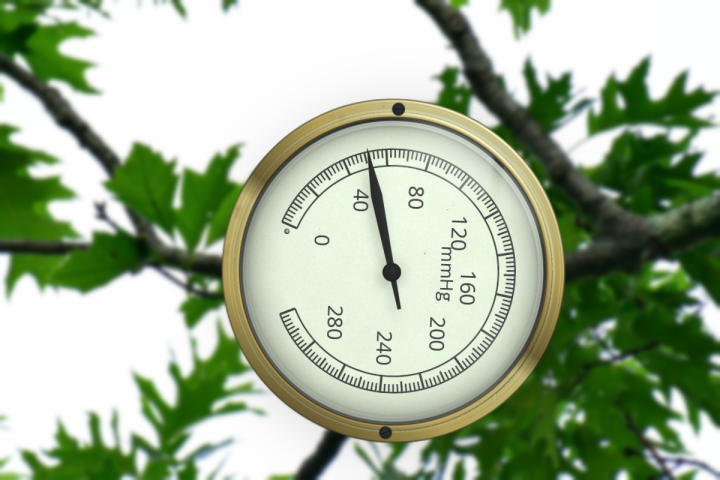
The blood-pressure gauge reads 52 mmHg
